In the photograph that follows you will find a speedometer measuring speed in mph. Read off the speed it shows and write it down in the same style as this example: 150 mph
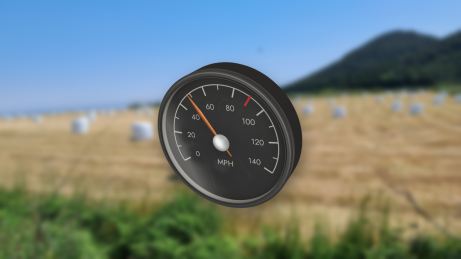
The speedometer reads 50 mph
